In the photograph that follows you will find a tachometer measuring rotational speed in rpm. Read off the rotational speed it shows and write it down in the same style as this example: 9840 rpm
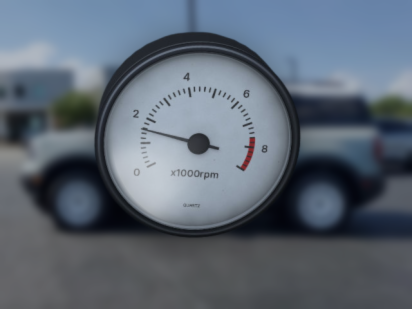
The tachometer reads 1600 rpm
